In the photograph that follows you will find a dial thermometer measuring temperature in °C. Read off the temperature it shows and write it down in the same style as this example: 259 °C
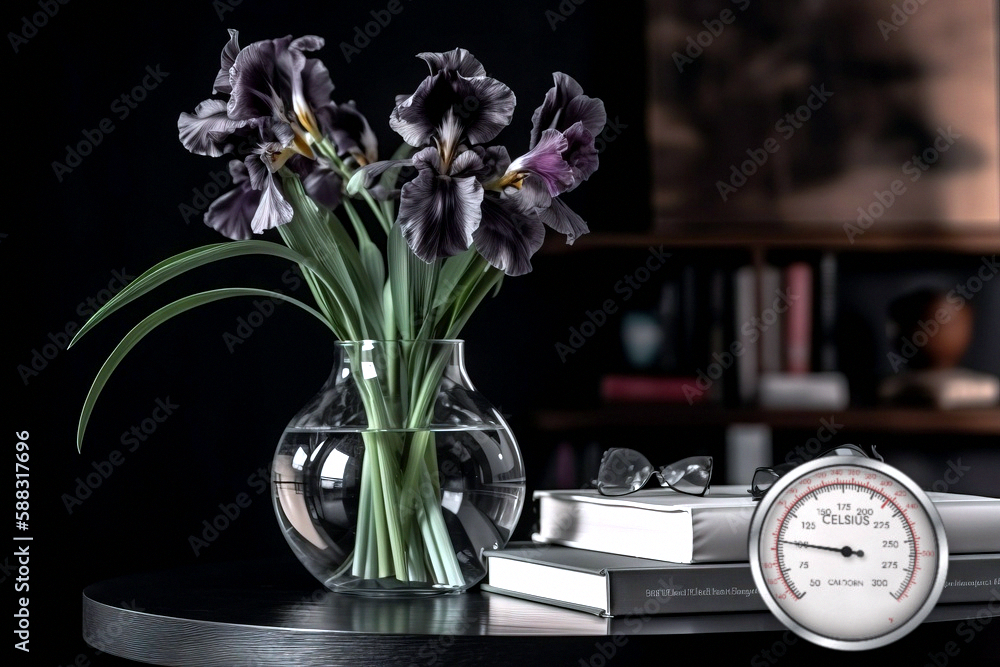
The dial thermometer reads 100 °C
